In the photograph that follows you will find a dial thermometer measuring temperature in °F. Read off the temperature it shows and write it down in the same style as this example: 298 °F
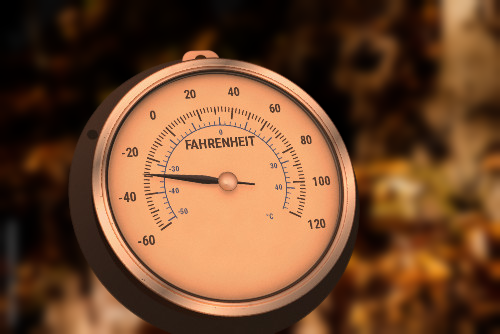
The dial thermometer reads -30 °F
